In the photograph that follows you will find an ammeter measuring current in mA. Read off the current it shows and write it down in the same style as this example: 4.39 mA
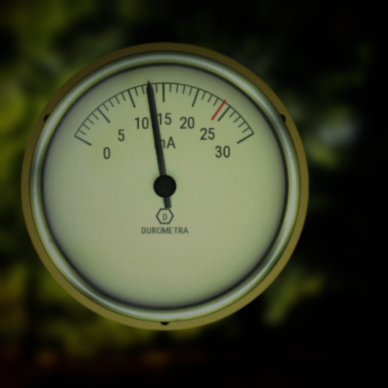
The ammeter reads 13 mA
